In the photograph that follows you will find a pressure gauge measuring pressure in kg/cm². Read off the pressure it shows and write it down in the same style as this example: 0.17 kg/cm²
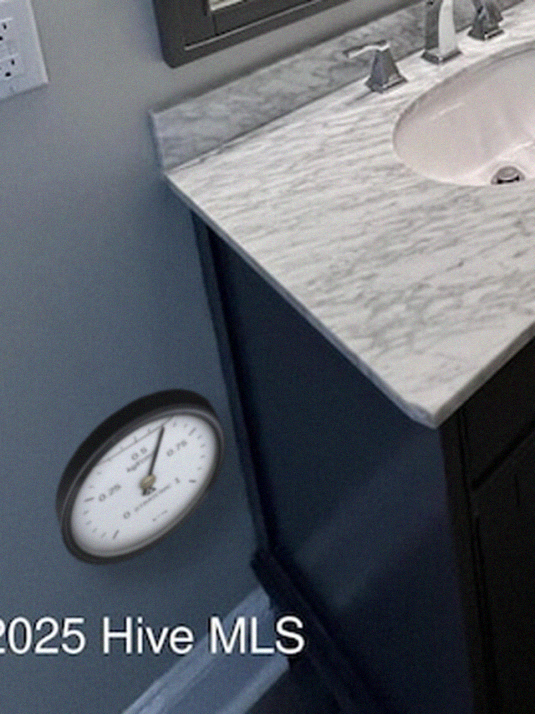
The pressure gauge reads 0.6 kg/cm²
